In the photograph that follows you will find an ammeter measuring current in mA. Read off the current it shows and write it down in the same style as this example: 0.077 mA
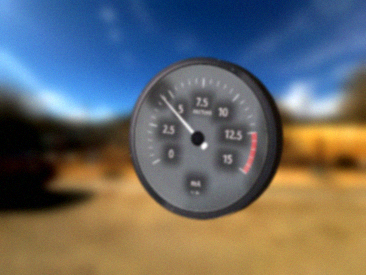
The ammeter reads 4.5 mA
